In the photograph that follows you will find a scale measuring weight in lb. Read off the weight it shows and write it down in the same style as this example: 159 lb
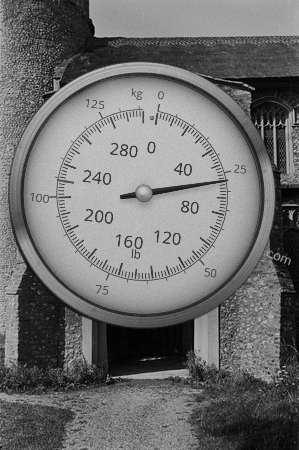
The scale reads 60 lb
